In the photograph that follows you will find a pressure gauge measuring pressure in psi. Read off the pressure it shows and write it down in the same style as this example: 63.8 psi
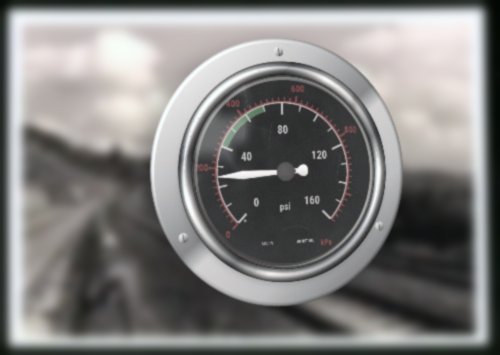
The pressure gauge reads 25 psi
